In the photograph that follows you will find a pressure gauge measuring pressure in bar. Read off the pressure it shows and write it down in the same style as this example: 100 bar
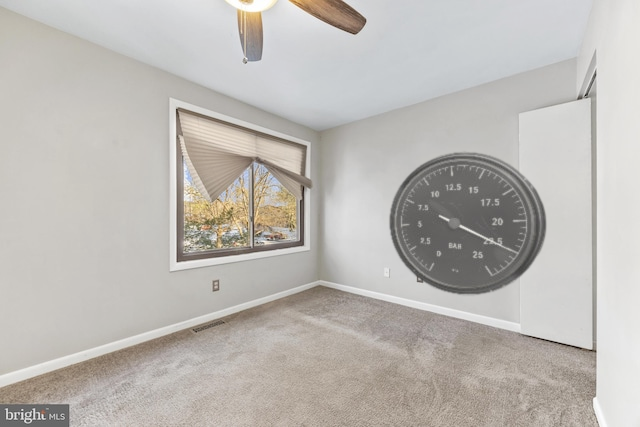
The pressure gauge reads 22.5 bar
